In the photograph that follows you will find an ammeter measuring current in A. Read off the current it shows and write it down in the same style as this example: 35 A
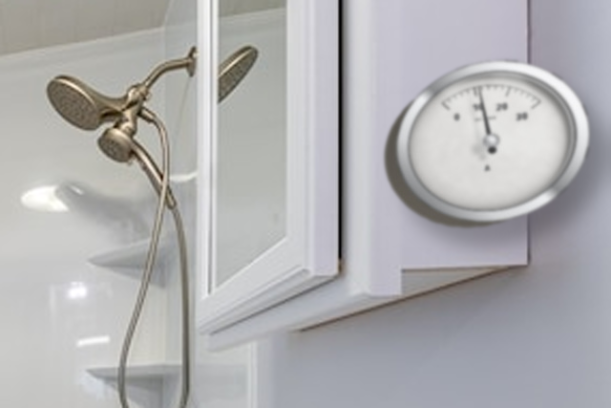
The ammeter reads 10 A
